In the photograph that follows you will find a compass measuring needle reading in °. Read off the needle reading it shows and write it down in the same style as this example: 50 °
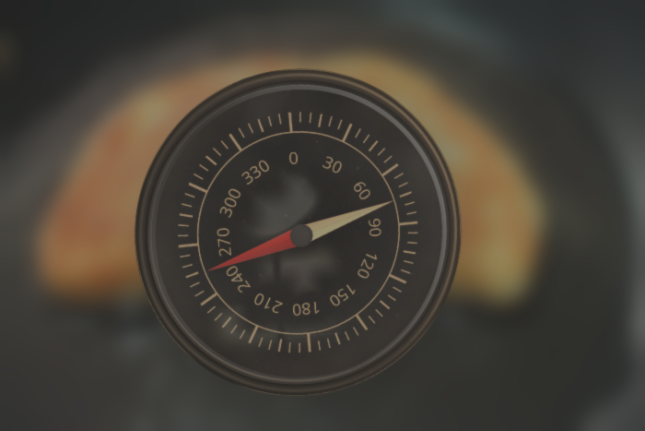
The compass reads 255 °
